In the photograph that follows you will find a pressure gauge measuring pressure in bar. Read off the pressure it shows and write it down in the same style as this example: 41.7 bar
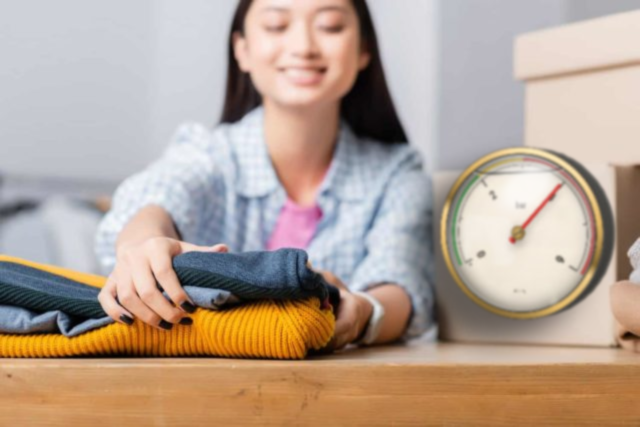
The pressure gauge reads 4 bar
